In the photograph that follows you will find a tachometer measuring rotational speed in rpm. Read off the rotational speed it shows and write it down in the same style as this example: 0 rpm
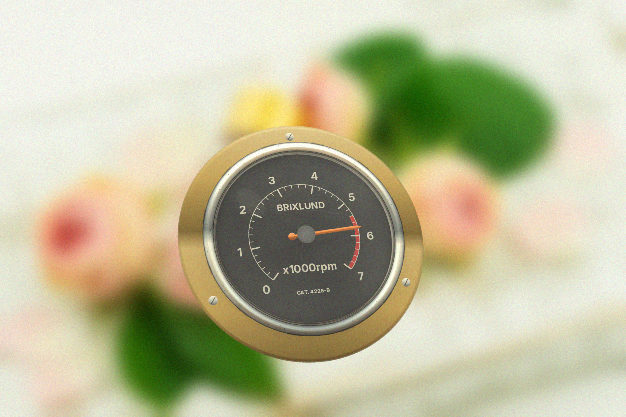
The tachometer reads 5800 rpm
